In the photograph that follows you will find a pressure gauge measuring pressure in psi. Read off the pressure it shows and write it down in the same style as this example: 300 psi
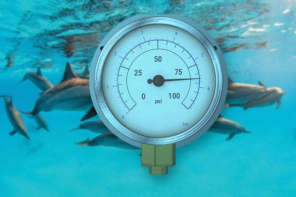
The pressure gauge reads 82.5 psi
